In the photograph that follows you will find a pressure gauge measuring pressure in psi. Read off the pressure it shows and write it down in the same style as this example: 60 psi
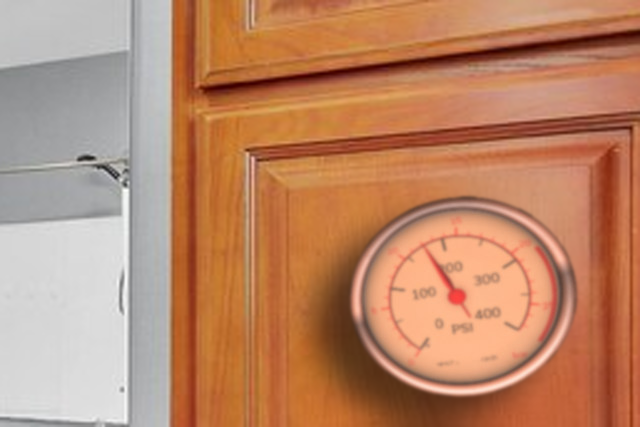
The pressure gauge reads 175 psi
